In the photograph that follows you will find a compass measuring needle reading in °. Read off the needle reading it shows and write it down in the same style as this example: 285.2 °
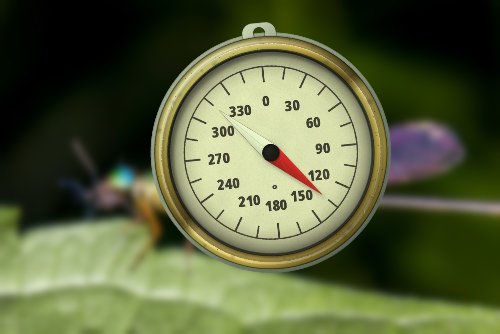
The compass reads 135 °
